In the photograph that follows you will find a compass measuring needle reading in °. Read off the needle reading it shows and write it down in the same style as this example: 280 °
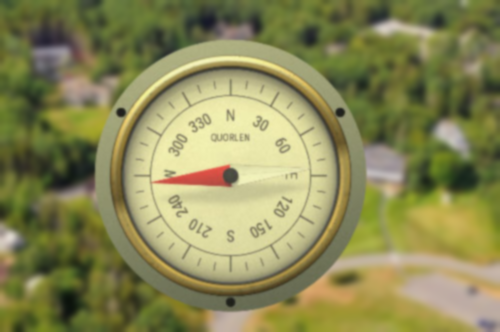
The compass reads 265 °
